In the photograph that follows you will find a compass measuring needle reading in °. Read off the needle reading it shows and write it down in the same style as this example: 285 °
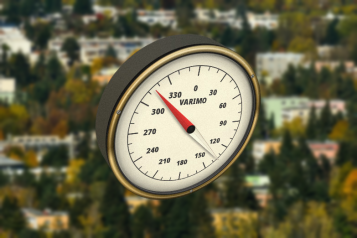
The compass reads 315 °
